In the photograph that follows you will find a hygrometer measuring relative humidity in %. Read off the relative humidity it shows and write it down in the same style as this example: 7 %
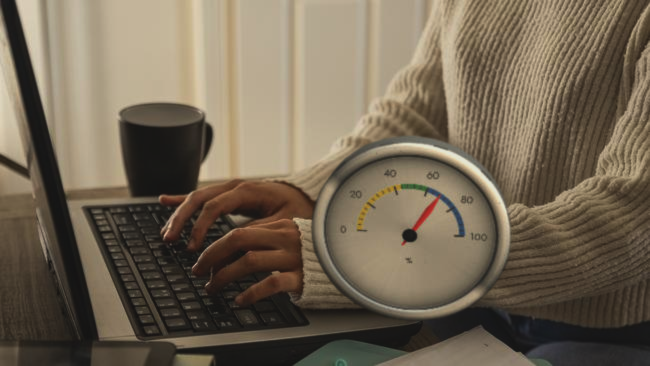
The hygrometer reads 68 %
